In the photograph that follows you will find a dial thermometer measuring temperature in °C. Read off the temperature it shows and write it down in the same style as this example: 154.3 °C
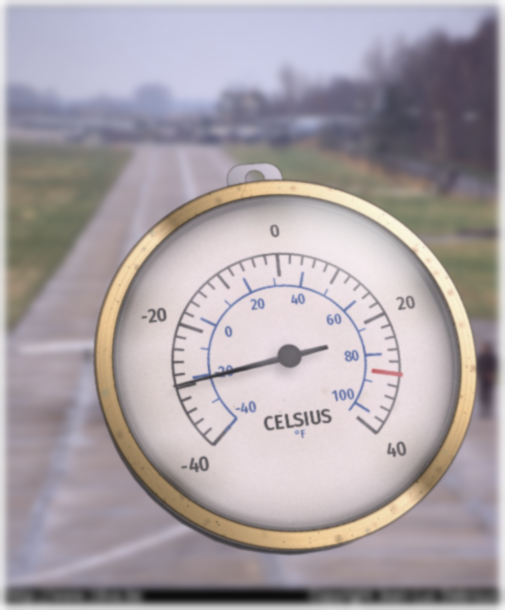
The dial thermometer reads -30 °C
